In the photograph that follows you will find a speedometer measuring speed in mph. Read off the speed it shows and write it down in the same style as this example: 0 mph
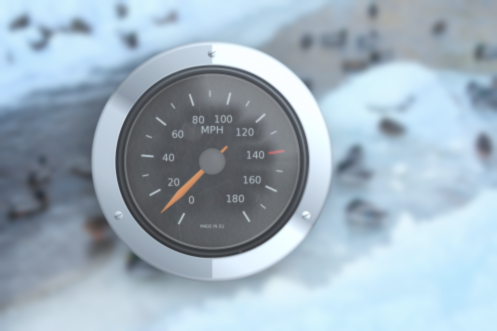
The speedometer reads 10 mph
